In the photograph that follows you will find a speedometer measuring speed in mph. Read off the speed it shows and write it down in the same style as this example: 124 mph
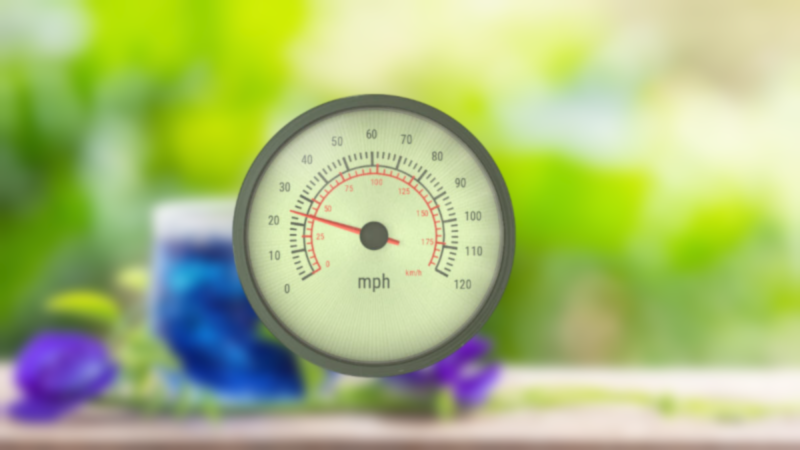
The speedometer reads 24 mph
